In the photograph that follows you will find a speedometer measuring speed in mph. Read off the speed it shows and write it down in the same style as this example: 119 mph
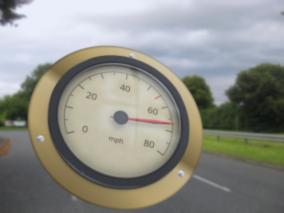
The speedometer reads 67.5 mph
